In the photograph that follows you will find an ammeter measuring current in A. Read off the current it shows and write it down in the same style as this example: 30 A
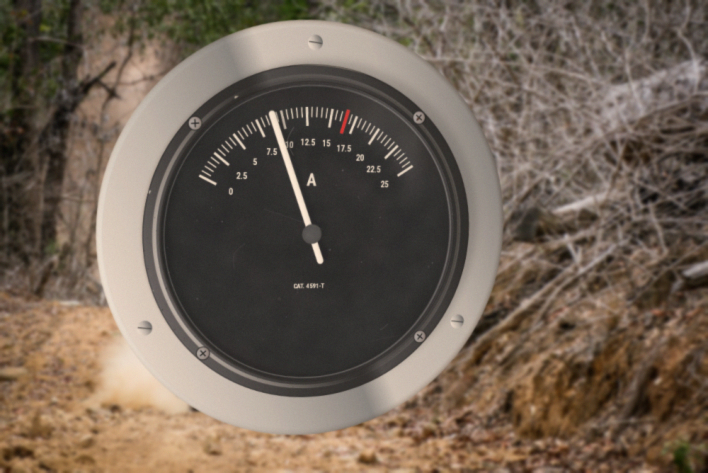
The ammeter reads 9 A
